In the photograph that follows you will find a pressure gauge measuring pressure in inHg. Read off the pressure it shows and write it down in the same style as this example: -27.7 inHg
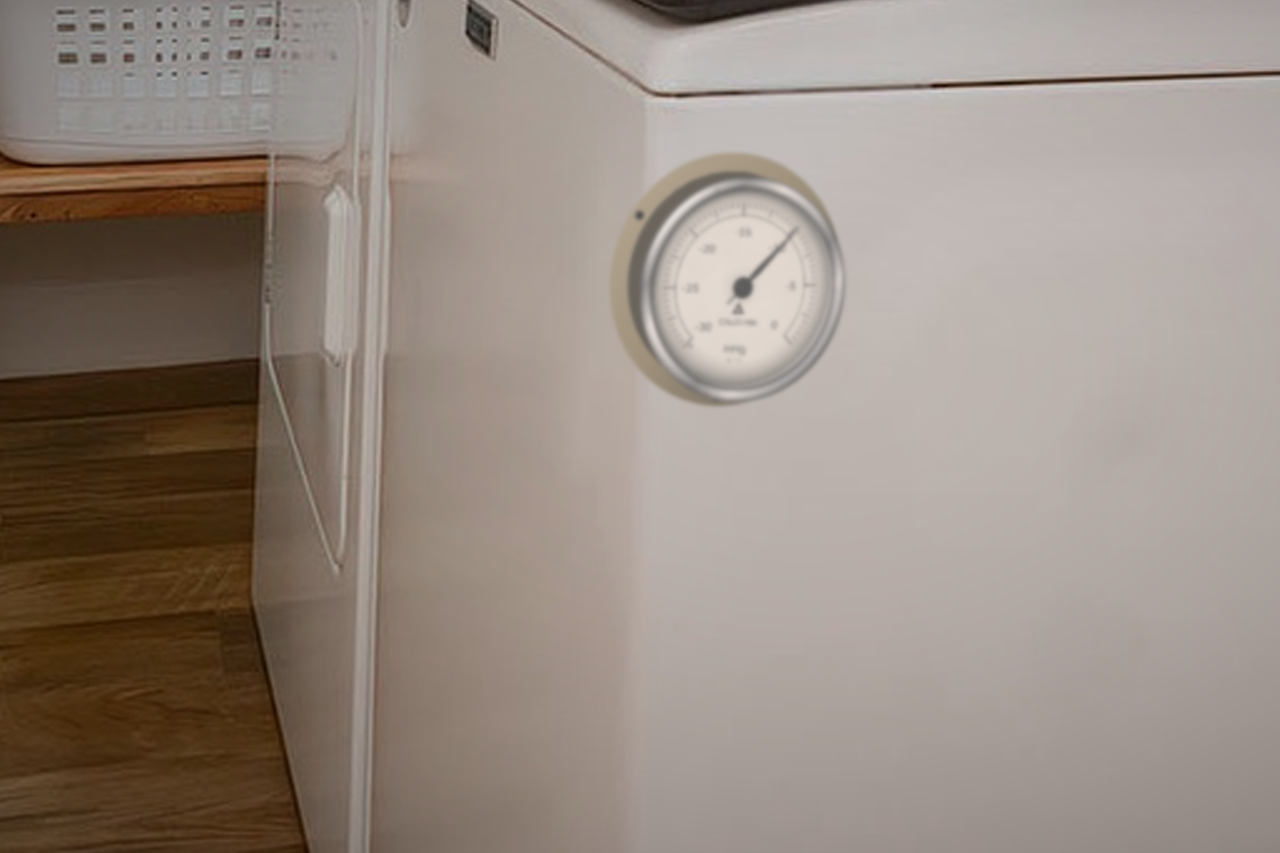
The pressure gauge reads -10 inHg
